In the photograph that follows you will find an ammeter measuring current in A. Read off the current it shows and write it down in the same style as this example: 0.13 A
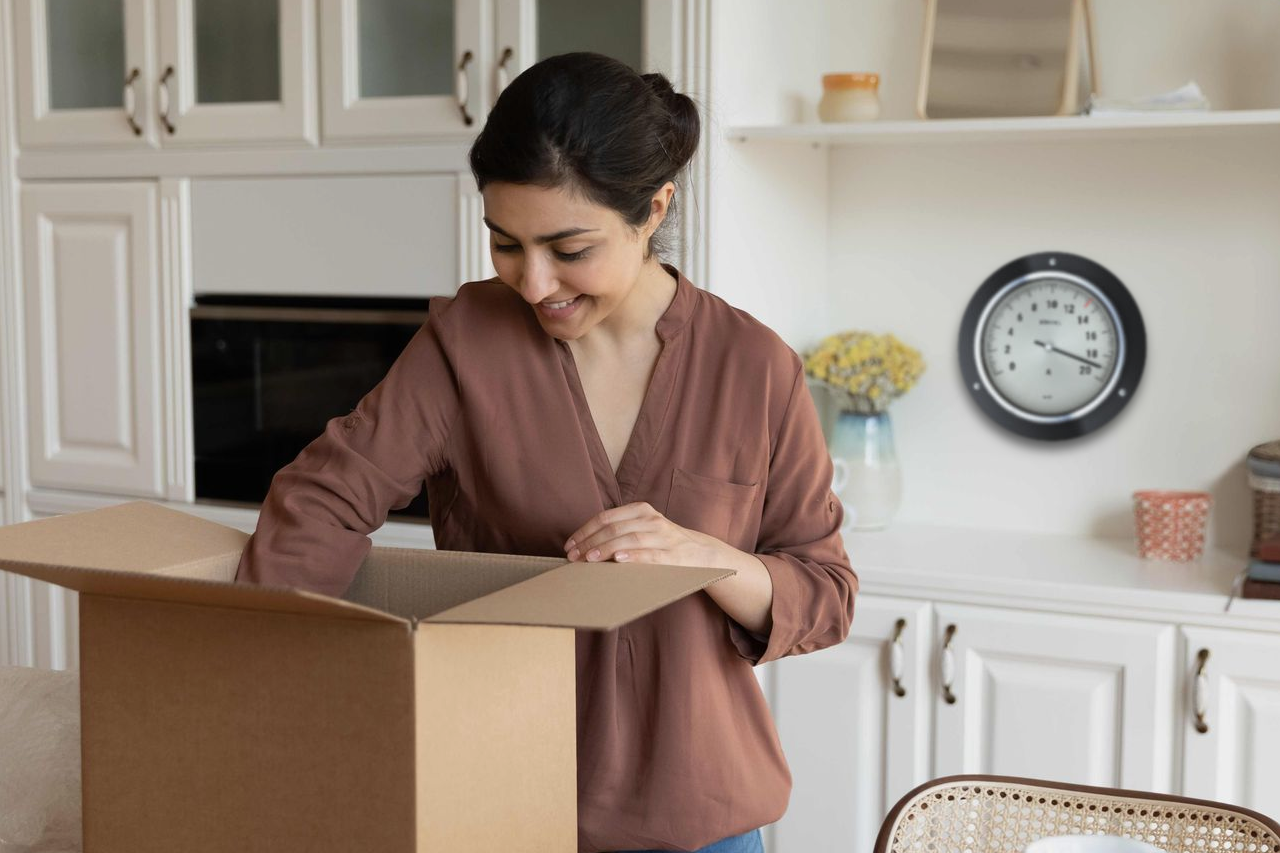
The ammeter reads 19 A
